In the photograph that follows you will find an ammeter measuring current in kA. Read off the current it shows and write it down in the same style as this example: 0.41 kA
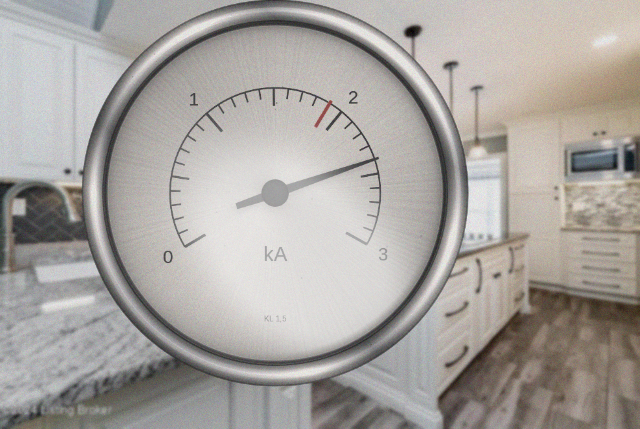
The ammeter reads 2.4 kA
